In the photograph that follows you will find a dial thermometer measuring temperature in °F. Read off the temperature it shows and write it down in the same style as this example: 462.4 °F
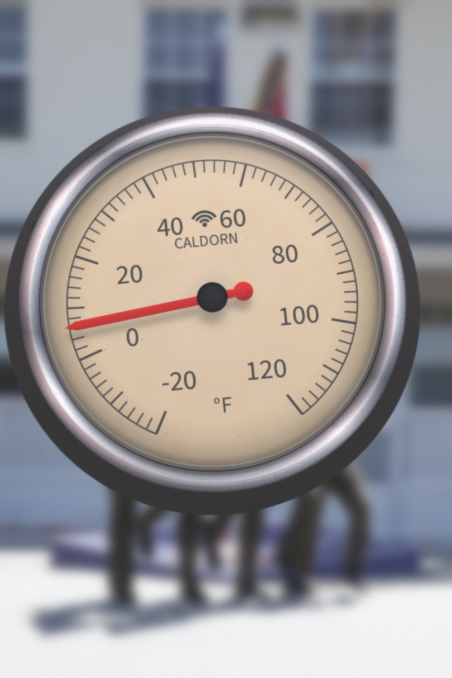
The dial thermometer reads 6 °F
